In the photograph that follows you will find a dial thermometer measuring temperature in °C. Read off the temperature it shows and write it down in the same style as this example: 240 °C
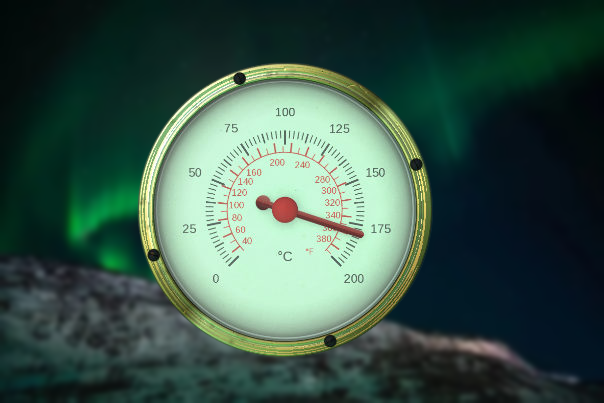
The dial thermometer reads 180 °C
